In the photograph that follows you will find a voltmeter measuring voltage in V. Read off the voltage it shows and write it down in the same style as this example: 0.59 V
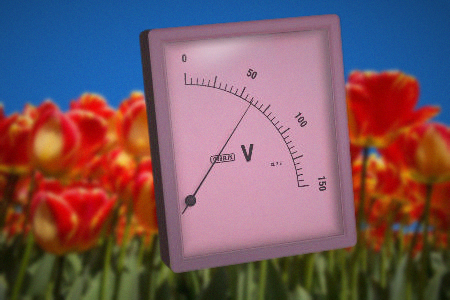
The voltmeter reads 60 V
